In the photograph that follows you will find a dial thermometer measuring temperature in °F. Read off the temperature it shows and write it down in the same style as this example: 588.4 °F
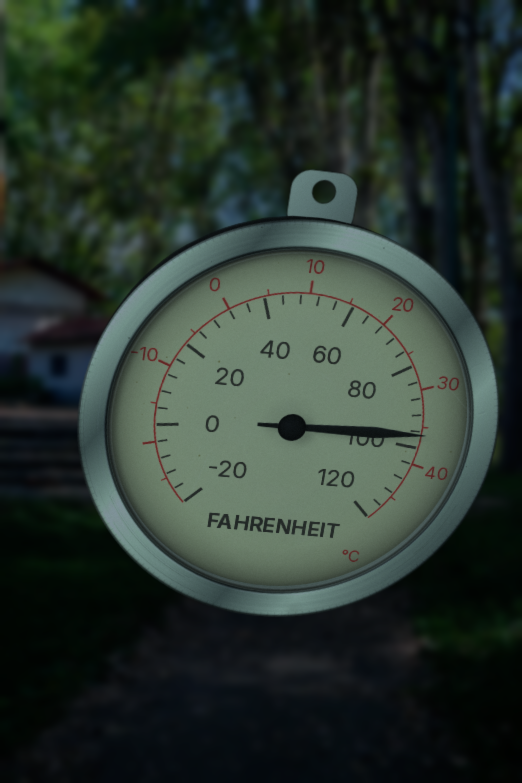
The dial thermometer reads 96 °F
